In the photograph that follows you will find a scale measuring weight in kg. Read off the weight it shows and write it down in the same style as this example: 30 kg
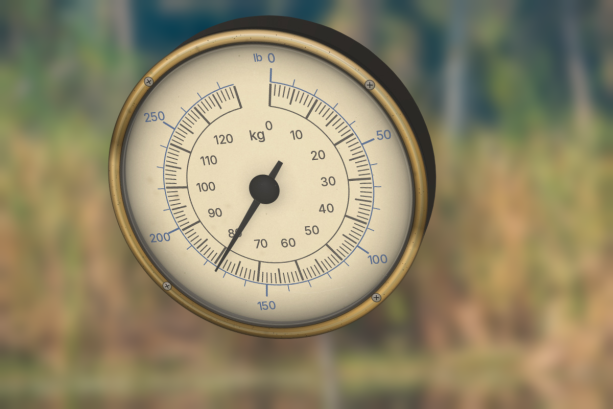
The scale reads 79 kg
